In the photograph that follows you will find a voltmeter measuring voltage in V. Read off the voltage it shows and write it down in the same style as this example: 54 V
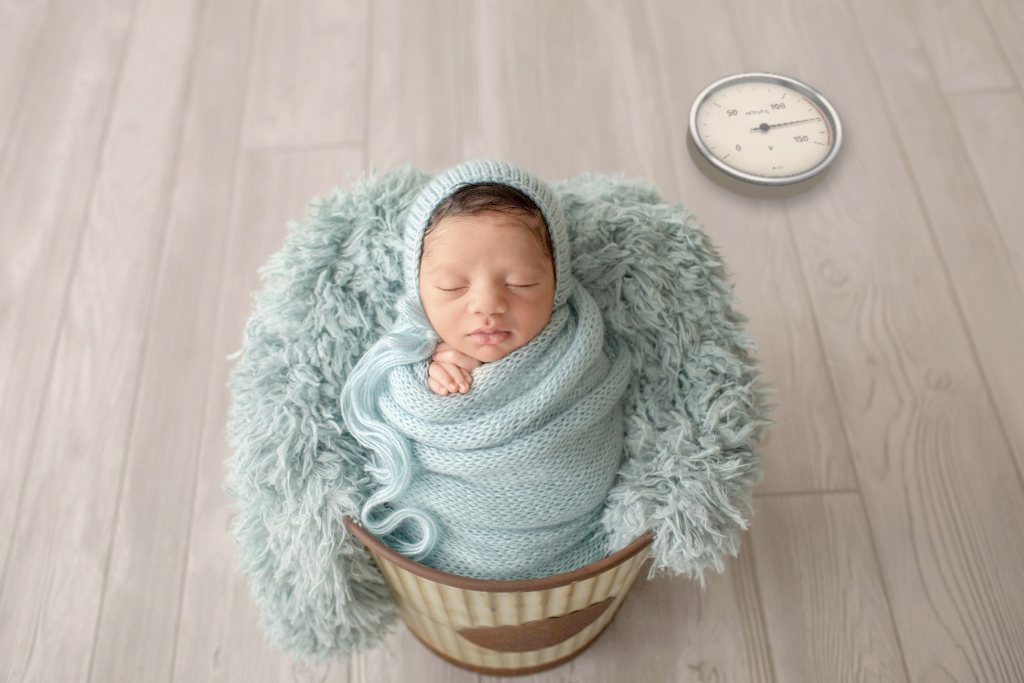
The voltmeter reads 130 V
